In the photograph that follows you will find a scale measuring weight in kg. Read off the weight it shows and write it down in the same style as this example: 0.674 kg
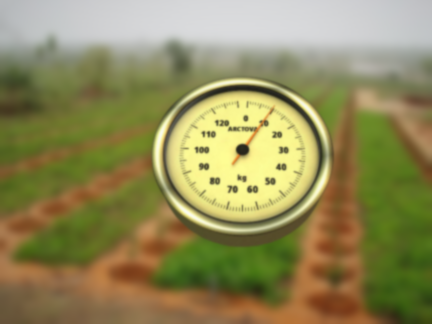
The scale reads 10 kg
